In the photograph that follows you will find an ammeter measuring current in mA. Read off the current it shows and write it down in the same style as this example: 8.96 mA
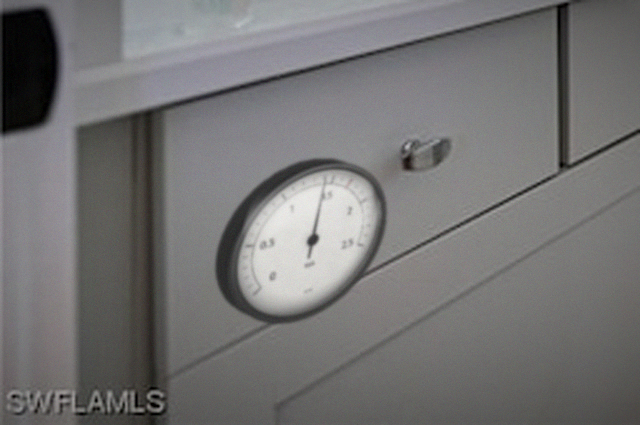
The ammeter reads 1.4 mA
